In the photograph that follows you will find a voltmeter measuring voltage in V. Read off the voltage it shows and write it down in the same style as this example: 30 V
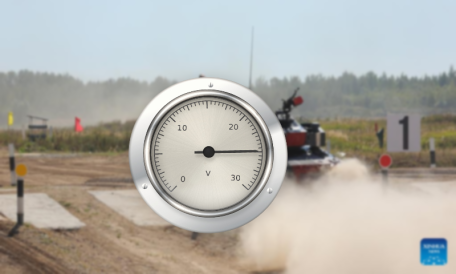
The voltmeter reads 25 V
